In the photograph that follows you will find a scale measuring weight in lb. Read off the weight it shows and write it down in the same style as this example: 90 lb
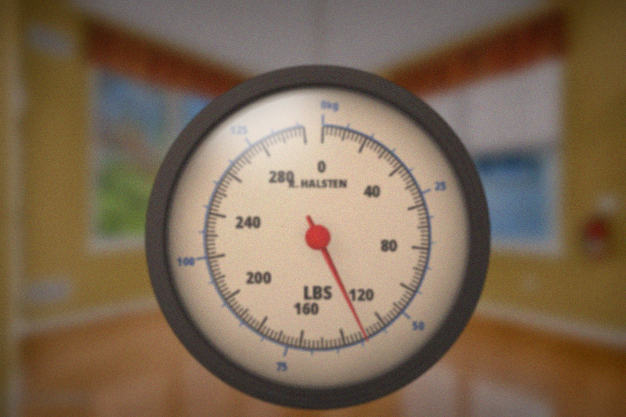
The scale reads 130 lb
